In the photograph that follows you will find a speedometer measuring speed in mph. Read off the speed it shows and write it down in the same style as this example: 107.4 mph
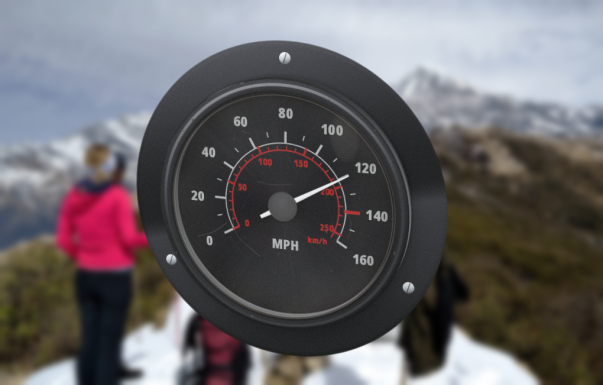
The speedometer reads 120 mph
